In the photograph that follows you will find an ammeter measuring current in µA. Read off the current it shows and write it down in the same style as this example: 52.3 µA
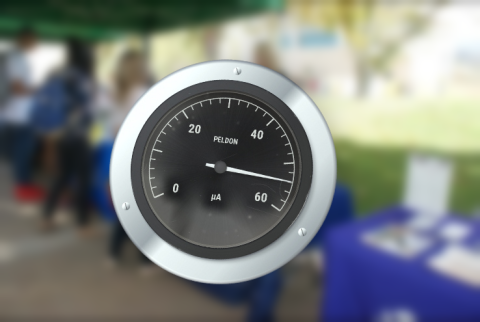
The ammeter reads 54 µA
